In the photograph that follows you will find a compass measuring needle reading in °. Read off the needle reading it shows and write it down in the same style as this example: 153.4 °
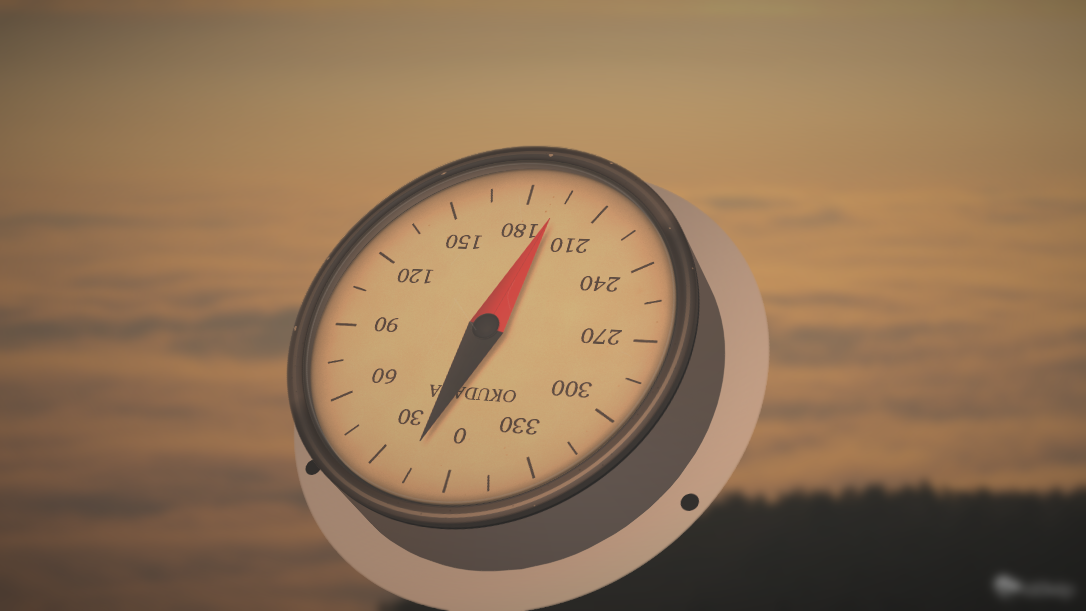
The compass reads 195 °
